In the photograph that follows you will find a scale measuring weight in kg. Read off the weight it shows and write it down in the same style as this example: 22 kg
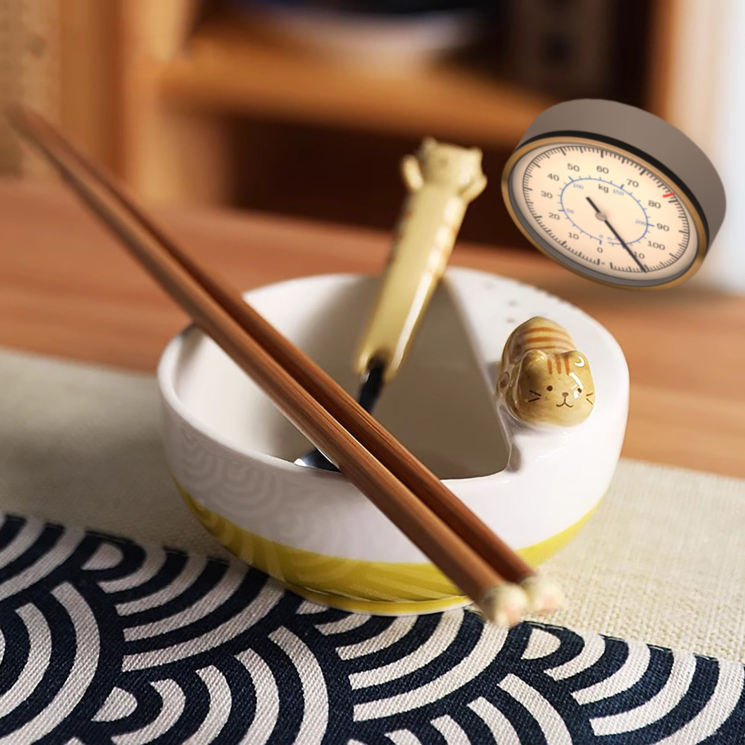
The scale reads 110 kg
